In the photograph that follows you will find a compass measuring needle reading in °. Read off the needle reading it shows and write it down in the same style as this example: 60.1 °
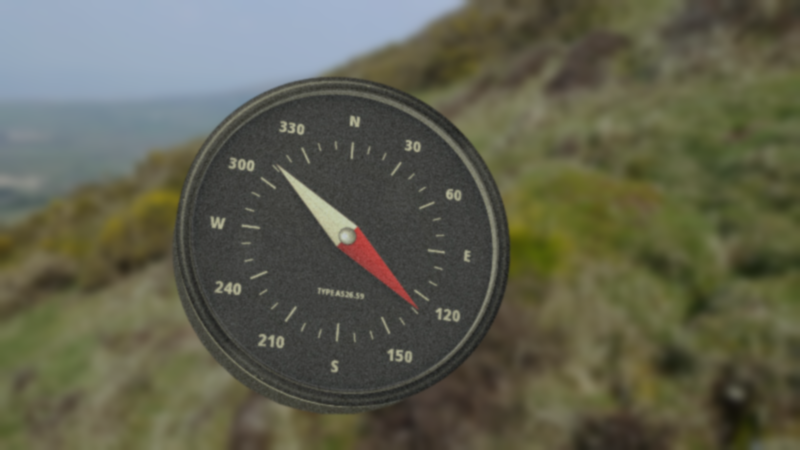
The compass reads 130 °
